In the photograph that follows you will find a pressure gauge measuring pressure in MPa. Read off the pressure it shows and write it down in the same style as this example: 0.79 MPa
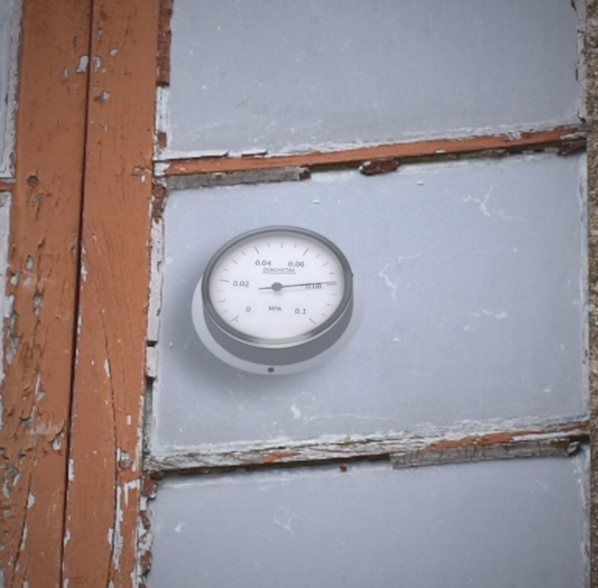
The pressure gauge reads 0.08 MPa
